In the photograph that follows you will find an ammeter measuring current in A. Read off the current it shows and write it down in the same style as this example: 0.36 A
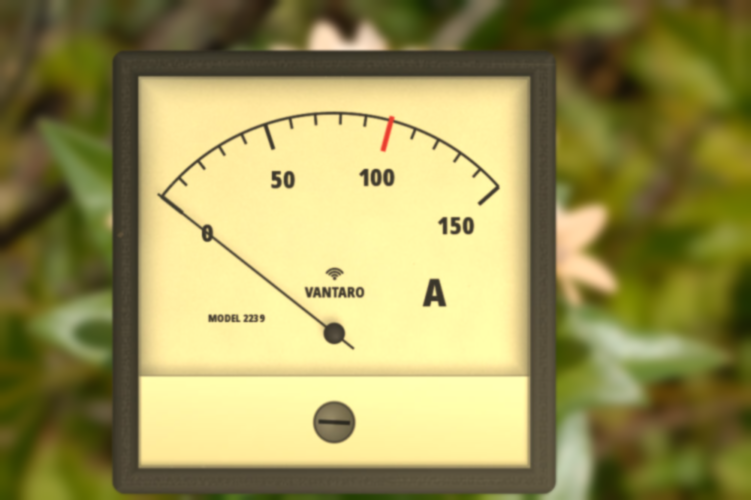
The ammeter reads 0 A
